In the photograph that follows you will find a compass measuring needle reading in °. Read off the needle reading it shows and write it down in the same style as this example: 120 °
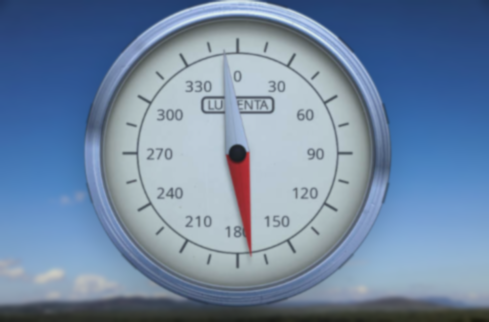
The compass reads 172.5 °
